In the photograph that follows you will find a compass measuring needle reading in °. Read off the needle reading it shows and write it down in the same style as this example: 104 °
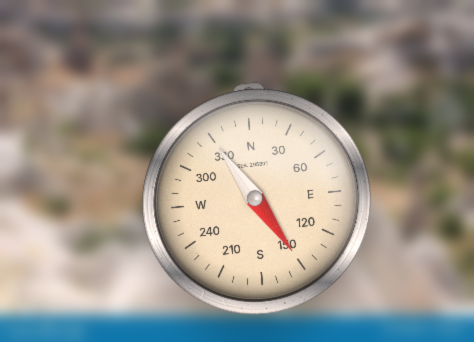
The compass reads 150 °
